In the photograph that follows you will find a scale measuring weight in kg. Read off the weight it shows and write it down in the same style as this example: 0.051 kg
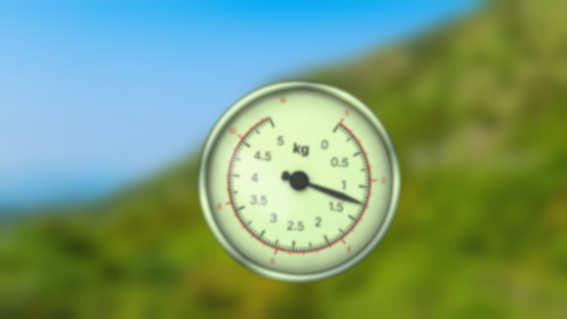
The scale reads 1.25 kg
